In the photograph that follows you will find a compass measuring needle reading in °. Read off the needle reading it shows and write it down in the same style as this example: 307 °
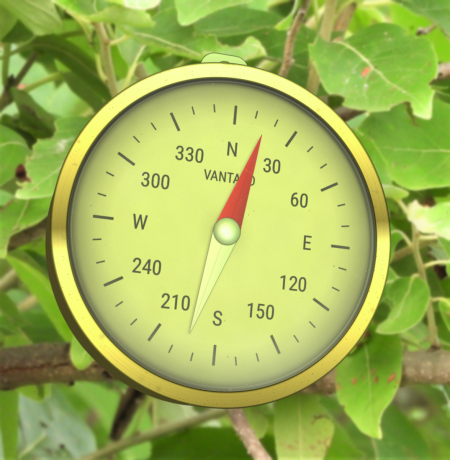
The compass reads 15 °
